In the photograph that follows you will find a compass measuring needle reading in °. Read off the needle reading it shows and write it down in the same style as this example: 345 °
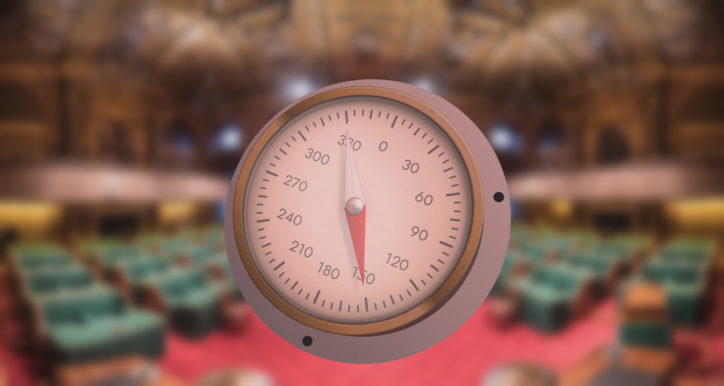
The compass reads 150 °
